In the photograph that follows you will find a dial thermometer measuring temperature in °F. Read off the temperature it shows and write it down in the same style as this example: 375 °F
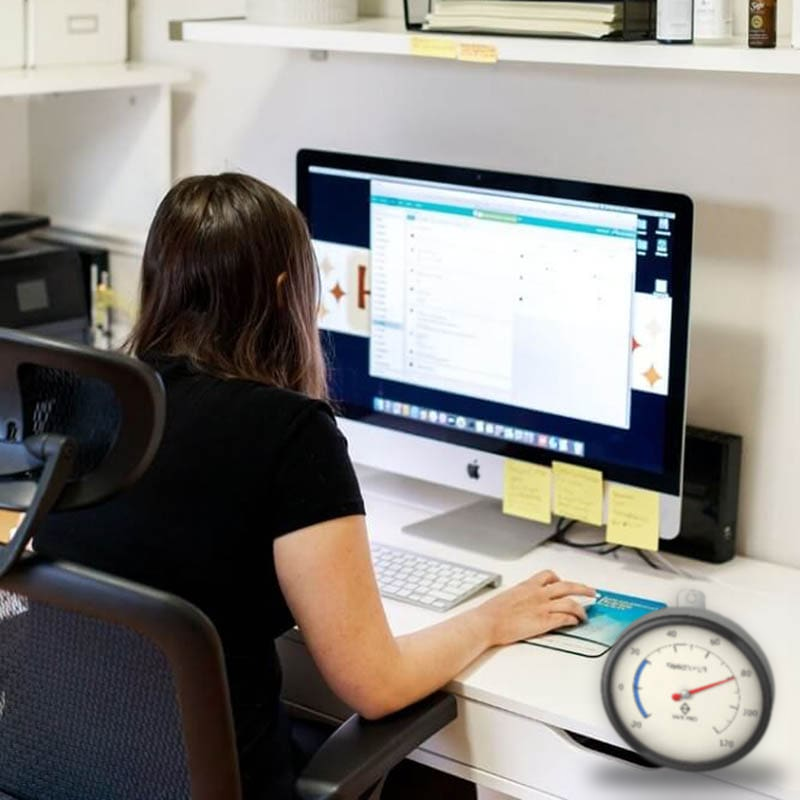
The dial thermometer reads 80 °F
